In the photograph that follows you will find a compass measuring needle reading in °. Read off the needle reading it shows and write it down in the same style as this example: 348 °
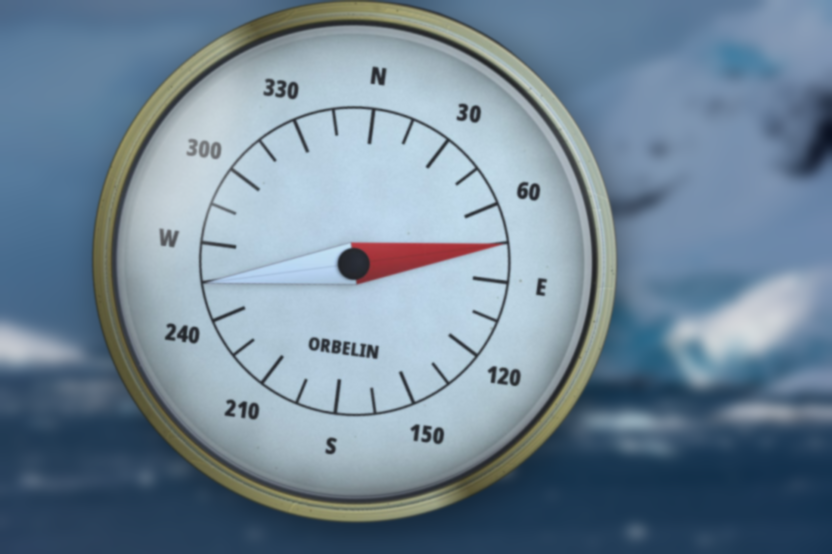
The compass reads 75 °
